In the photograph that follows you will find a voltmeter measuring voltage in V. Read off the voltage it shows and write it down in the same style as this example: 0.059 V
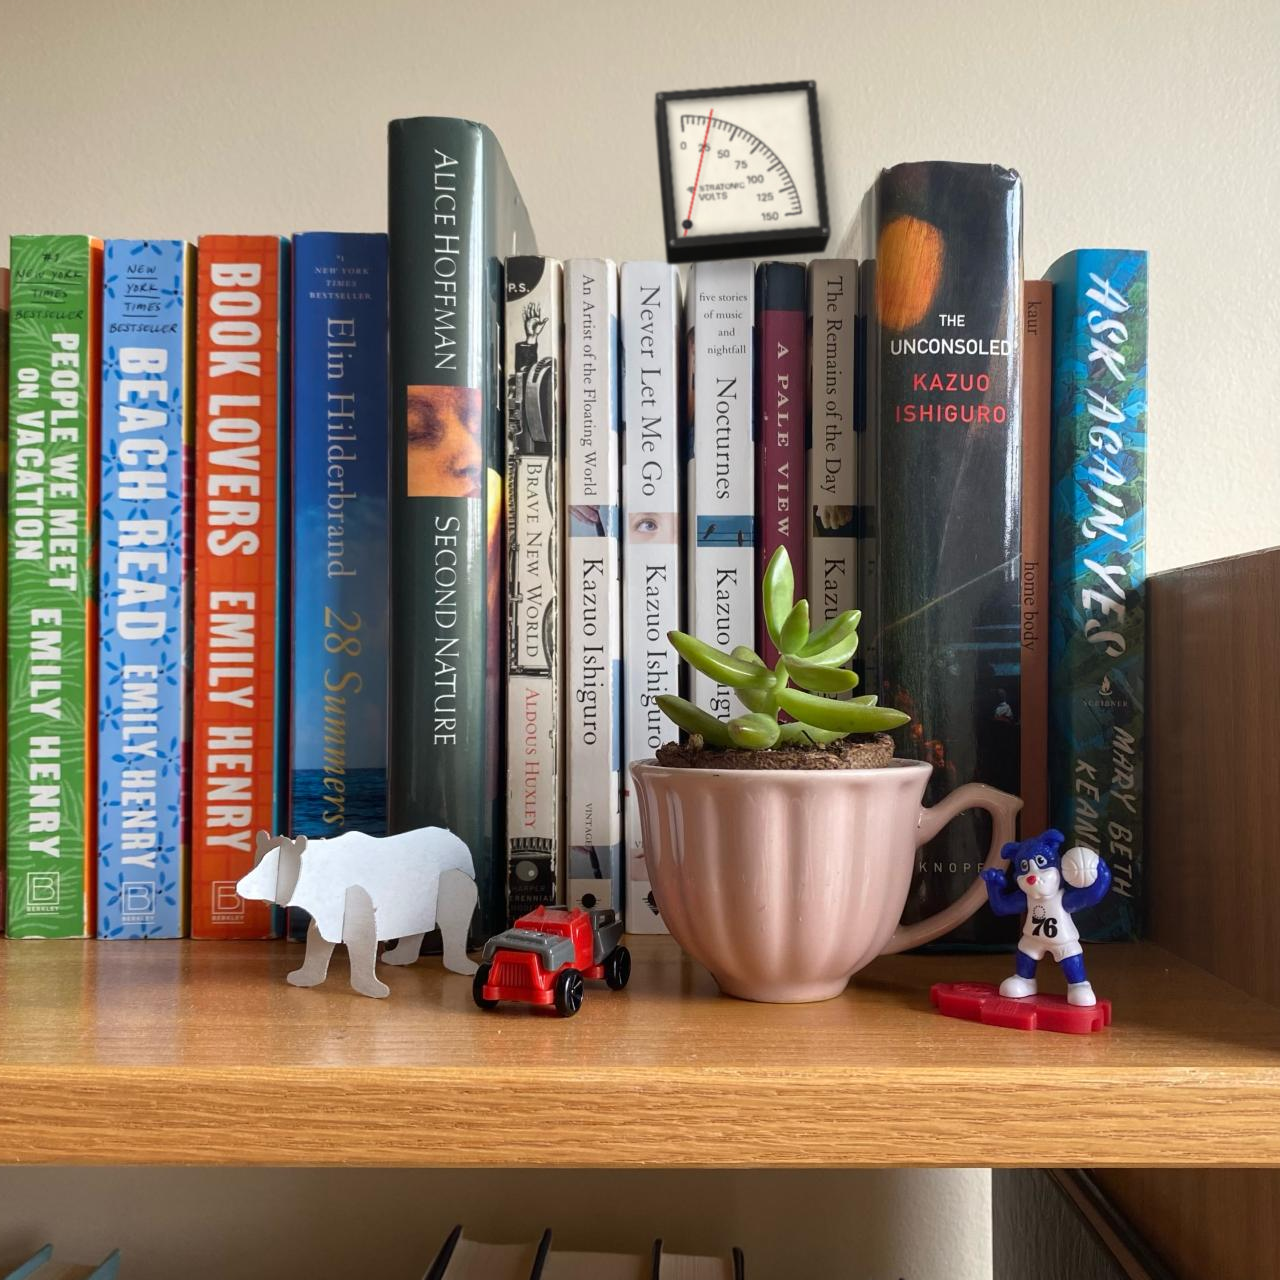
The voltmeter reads 25 V
